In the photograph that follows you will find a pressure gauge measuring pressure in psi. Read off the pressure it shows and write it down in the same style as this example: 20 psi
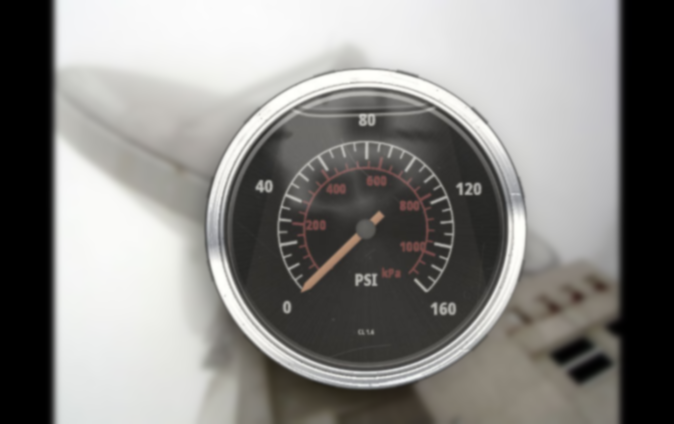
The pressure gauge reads 0 psi
